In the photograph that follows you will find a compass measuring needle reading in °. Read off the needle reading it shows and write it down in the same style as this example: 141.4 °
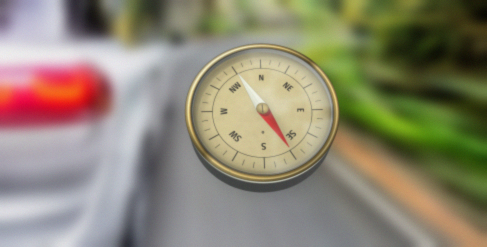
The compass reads 150 °
